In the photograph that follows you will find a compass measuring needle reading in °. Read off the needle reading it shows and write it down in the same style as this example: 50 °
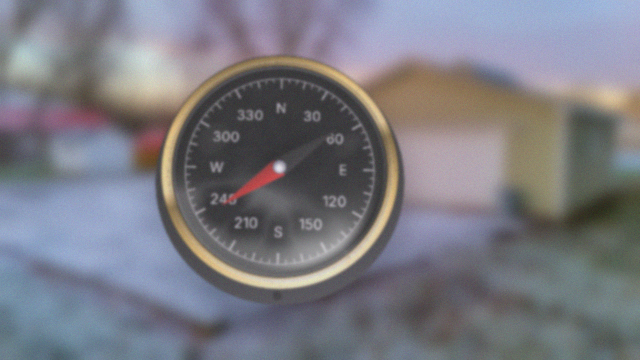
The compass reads 235 °
